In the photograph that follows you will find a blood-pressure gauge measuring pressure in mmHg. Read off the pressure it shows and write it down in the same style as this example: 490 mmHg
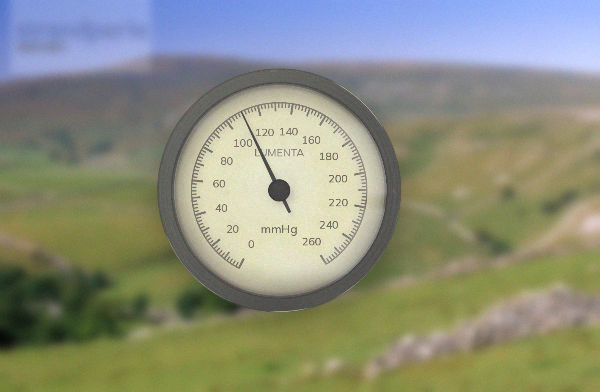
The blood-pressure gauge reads 110 mmHg
